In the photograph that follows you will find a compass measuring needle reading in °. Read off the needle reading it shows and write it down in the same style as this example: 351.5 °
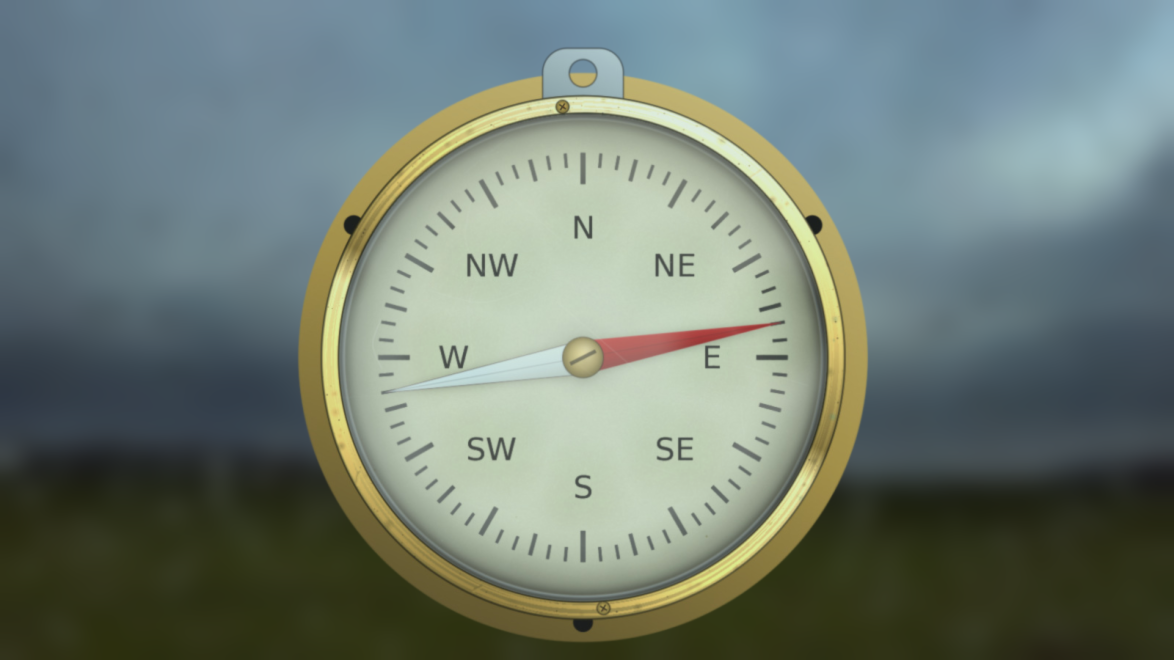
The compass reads 80 °
